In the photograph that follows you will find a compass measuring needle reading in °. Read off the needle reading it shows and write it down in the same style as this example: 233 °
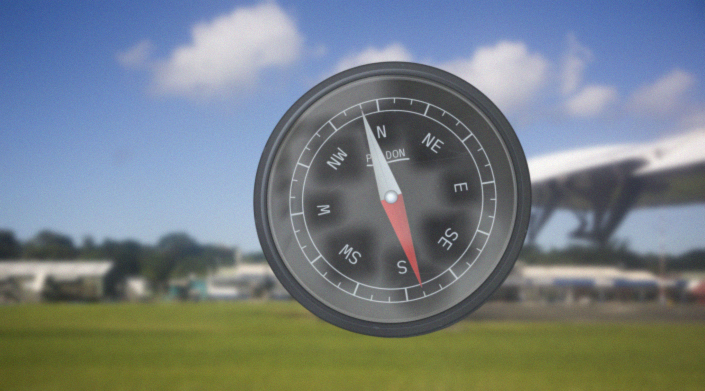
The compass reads 170 °
